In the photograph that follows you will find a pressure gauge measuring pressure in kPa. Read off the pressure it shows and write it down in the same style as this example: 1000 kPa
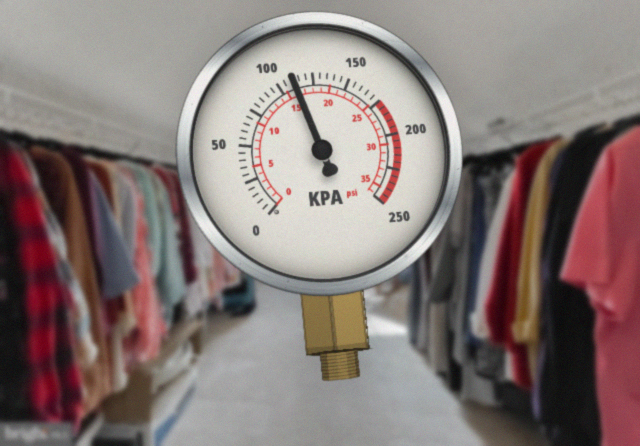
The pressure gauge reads 110 kPa
